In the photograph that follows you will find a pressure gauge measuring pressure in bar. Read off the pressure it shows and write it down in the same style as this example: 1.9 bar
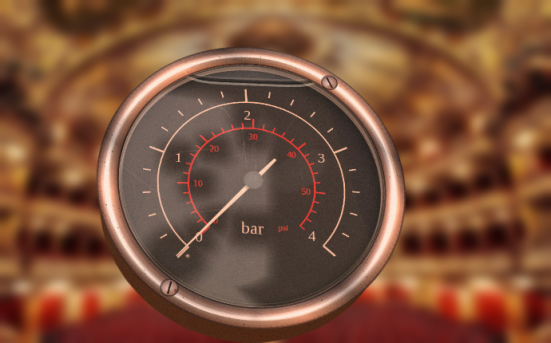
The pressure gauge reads 0 bar
